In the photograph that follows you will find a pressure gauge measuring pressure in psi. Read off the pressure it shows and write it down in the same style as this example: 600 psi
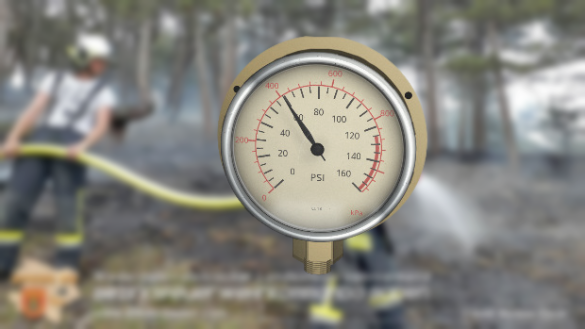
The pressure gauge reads 60 psi
